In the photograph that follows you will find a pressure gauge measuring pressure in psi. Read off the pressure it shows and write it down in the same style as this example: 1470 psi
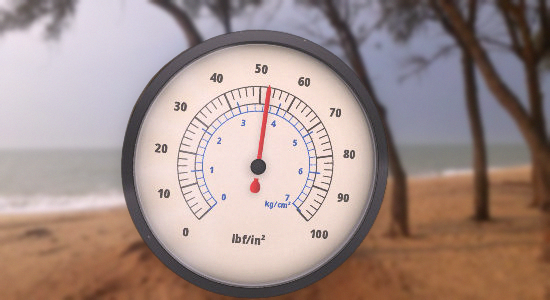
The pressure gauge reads 52 psi
